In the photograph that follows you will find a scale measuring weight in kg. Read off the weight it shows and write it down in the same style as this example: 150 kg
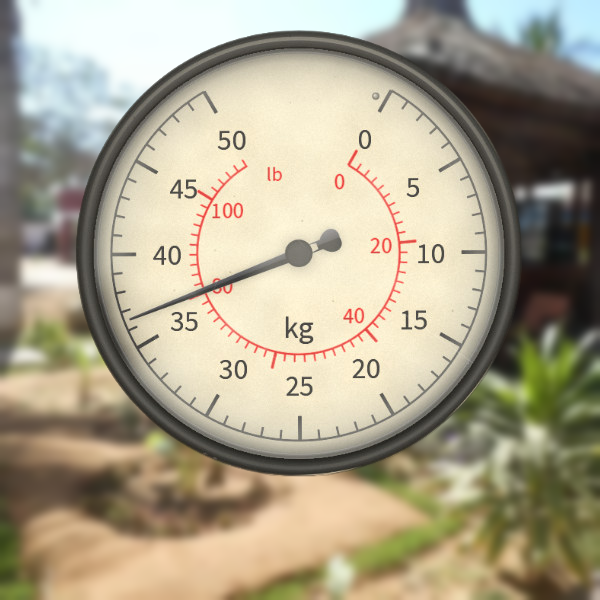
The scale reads 36.5 kg
